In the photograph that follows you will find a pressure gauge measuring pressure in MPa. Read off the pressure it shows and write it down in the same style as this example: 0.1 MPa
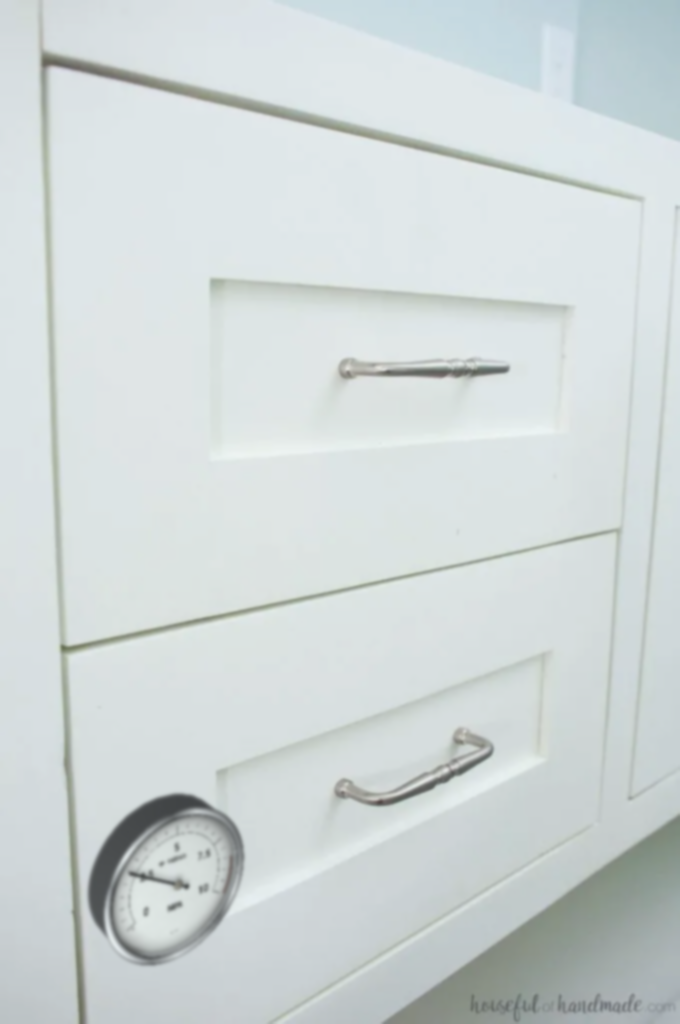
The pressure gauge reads 2.5 MPa
